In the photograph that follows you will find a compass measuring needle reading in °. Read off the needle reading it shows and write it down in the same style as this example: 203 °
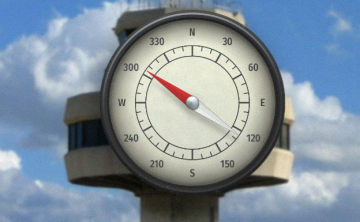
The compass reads 305 °
